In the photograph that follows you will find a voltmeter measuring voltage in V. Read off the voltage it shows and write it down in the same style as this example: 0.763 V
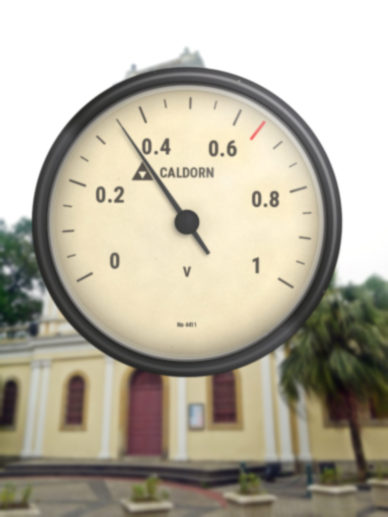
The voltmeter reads 0.35 V
